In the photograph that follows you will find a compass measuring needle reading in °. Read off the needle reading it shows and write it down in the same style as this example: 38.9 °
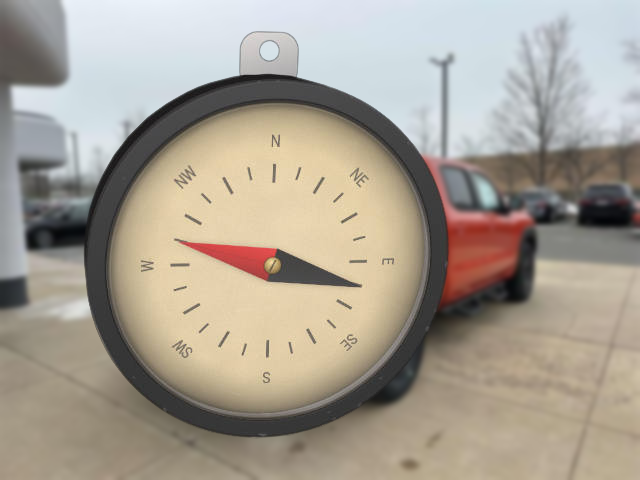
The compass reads 285 °
